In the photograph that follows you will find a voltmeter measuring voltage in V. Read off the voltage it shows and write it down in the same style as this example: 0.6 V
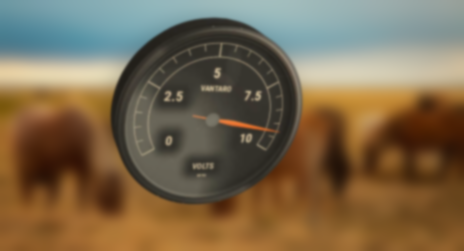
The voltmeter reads 9.25 V
